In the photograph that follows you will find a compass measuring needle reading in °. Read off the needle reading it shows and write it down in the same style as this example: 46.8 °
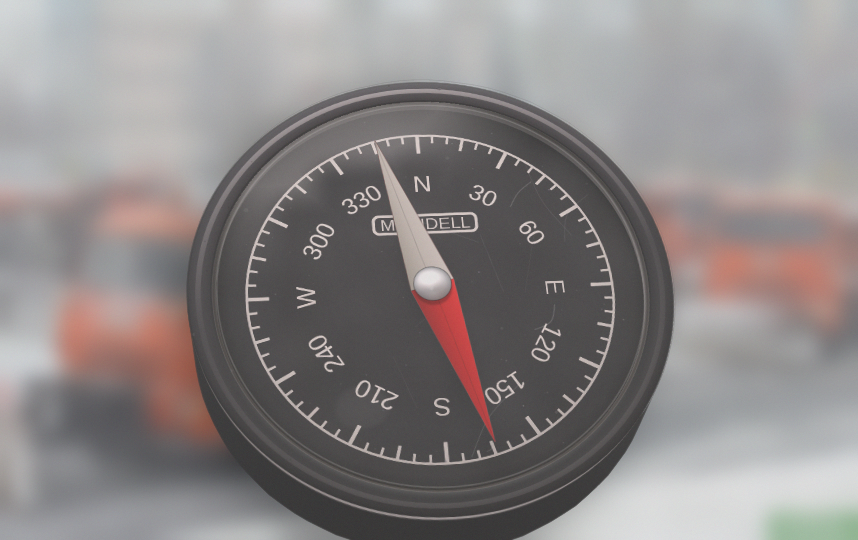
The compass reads 165 °
